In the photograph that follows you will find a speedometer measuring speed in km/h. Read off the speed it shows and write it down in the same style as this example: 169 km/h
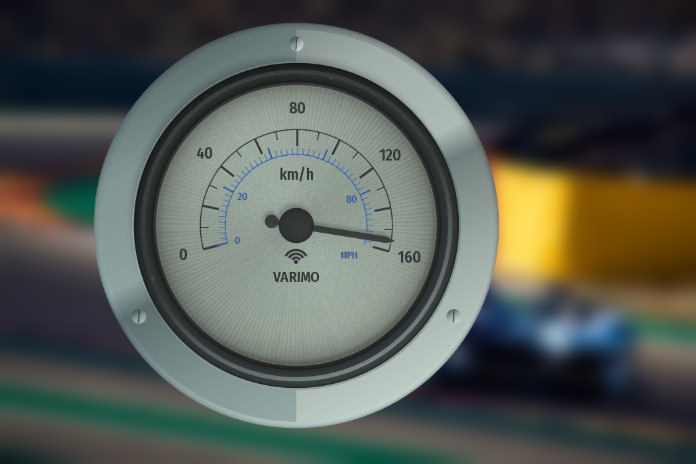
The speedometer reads 155 km/h
